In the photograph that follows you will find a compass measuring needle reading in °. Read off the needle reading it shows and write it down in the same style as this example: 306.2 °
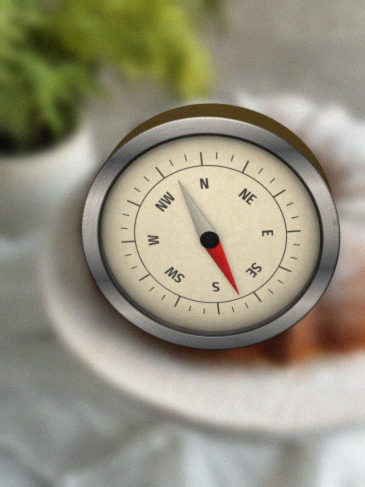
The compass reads 160 °
